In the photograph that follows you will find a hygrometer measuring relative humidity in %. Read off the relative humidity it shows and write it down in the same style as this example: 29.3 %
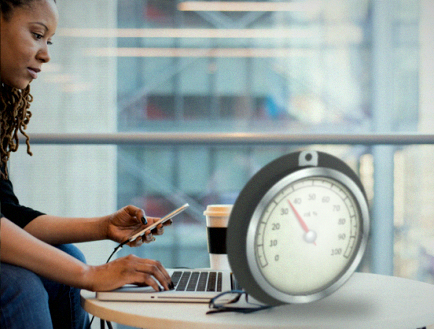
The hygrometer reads 35 %
